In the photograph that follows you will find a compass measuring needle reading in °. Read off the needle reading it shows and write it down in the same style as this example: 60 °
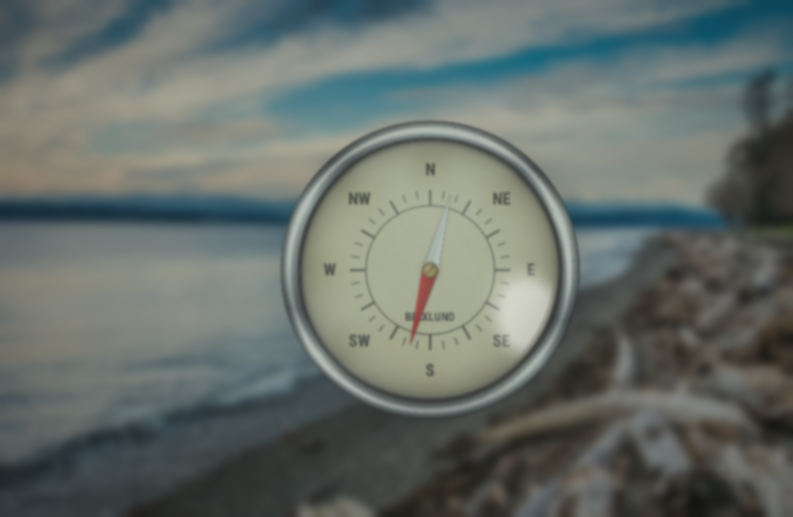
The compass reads 195 °
